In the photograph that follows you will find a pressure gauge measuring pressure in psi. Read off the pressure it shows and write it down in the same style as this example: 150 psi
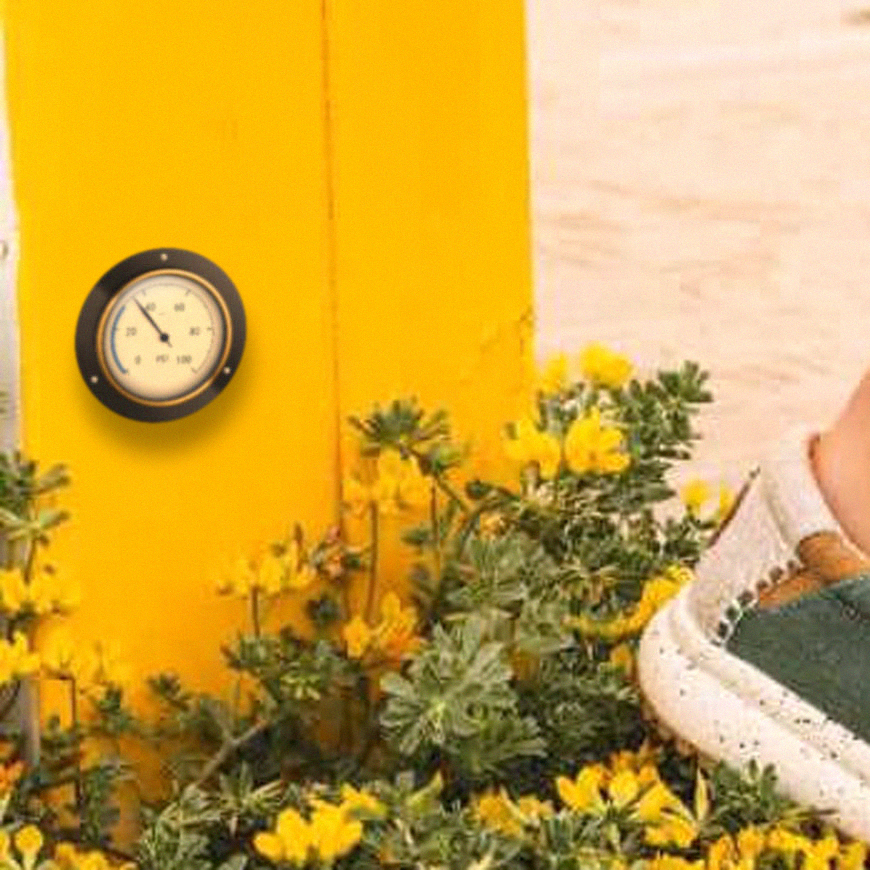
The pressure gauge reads 35 psi
